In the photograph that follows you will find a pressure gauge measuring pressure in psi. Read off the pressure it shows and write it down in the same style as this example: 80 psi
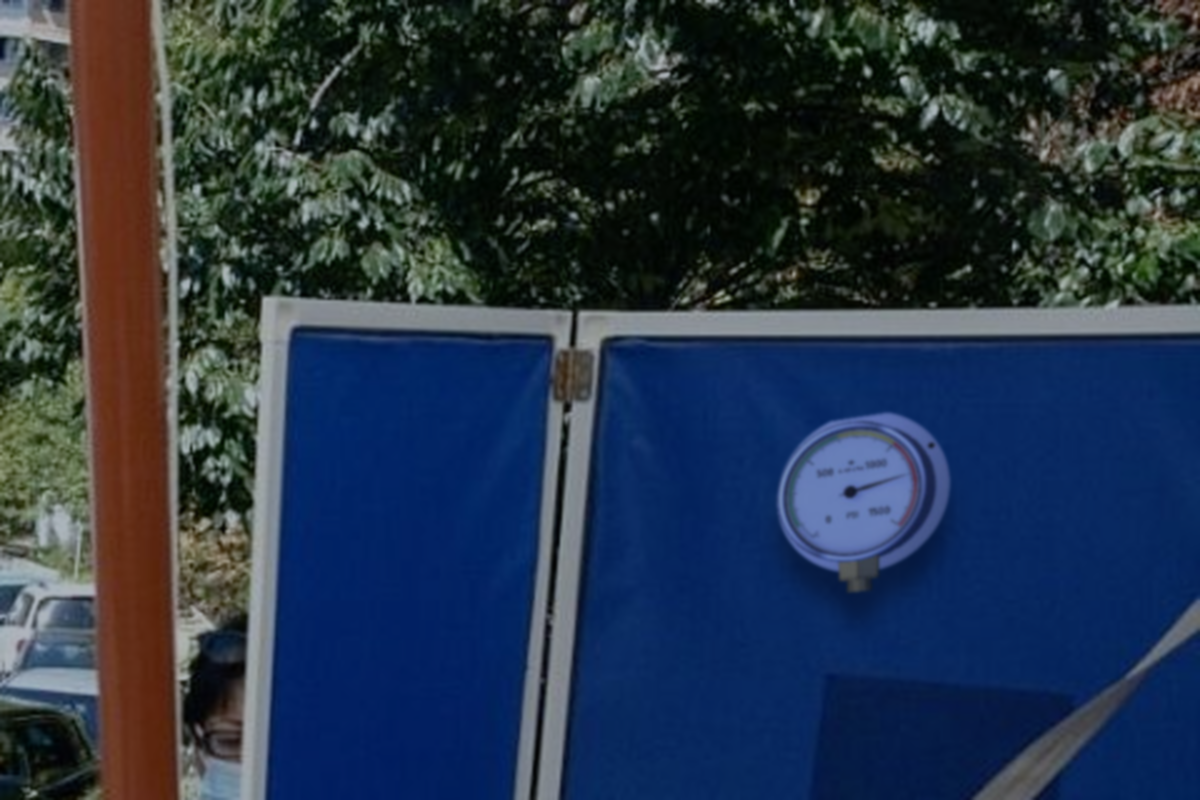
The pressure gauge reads 1200 psi
